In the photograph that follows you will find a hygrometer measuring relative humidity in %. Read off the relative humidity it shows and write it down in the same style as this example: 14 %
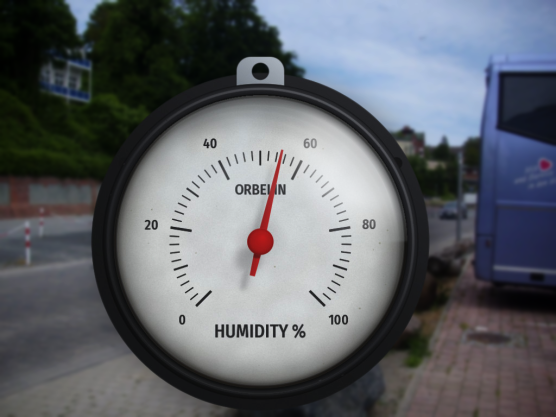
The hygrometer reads 55 %
